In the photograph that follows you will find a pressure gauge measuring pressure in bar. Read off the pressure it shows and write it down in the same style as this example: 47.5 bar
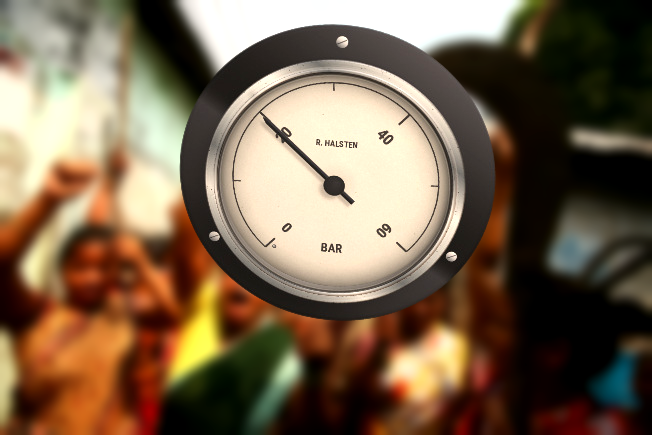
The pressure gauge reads 20 bar
